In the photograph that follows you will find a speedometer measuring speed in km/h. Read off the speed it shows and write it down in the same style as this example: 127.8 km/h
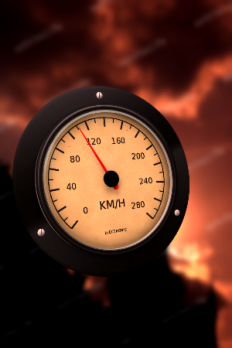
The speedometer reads 110 km/h
